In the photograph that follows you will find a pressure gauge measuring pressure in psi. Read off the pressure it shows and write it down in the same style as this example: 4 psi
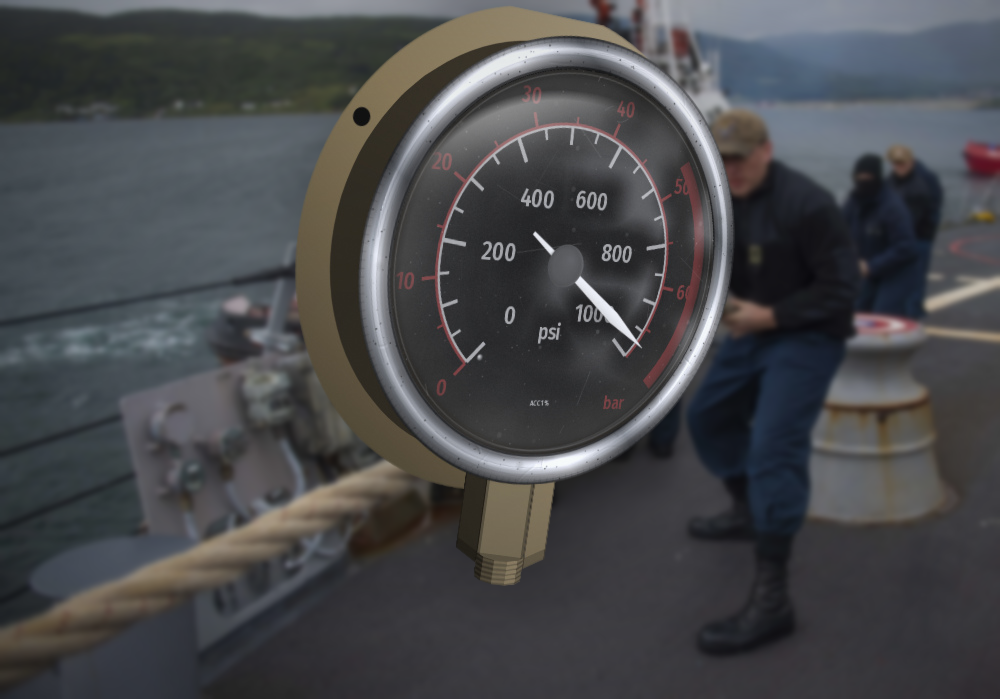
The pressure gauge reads 975 psi
